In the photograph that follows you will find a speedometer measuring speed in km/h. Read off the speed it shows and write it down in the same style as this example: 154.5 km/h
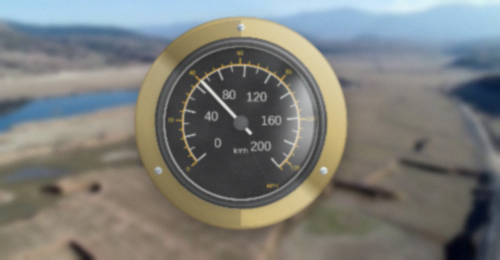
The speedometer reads 65 km/h
